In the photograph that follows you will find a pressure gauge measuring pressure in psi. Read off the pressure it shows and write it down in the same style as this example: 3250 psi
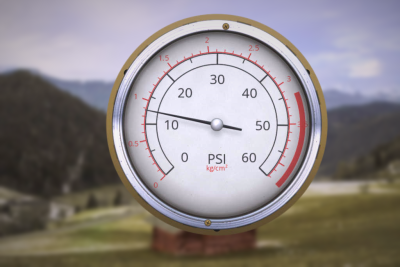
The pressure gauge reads 12.5 psi
